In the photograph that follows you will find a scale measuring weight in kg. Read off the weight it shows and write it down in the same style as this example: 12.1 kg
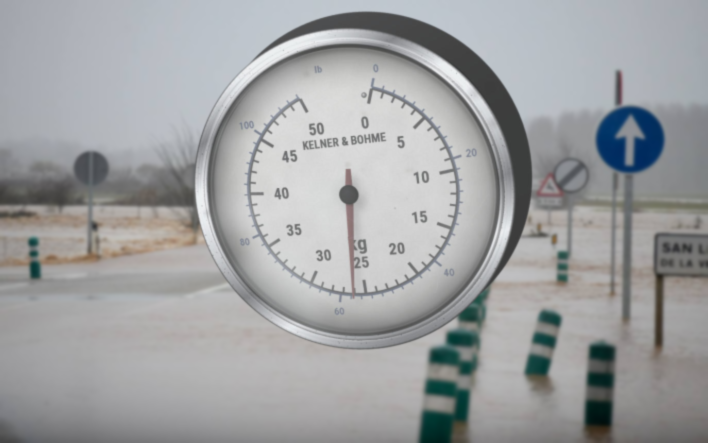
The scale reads 26 kg
